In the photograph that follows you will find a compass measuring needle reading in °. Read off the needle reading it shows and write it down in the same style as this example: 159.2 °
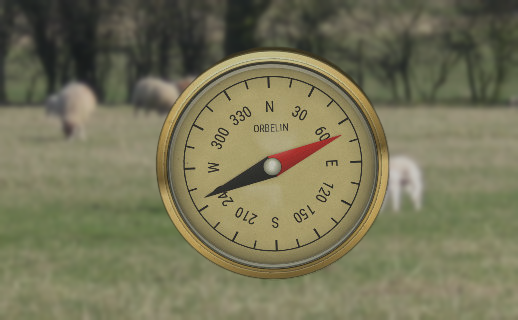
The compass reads 67.5 °
